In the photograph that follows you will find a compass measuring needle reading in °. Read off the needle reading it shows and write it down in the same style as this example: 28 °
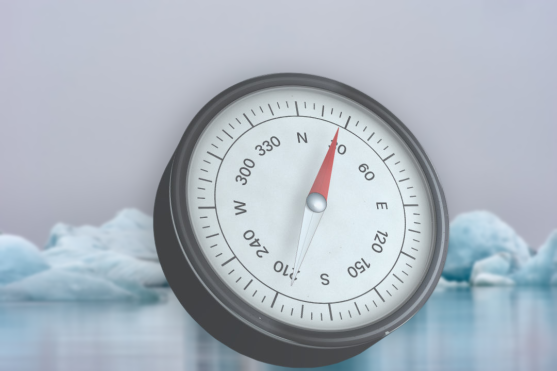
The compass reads 25 °
